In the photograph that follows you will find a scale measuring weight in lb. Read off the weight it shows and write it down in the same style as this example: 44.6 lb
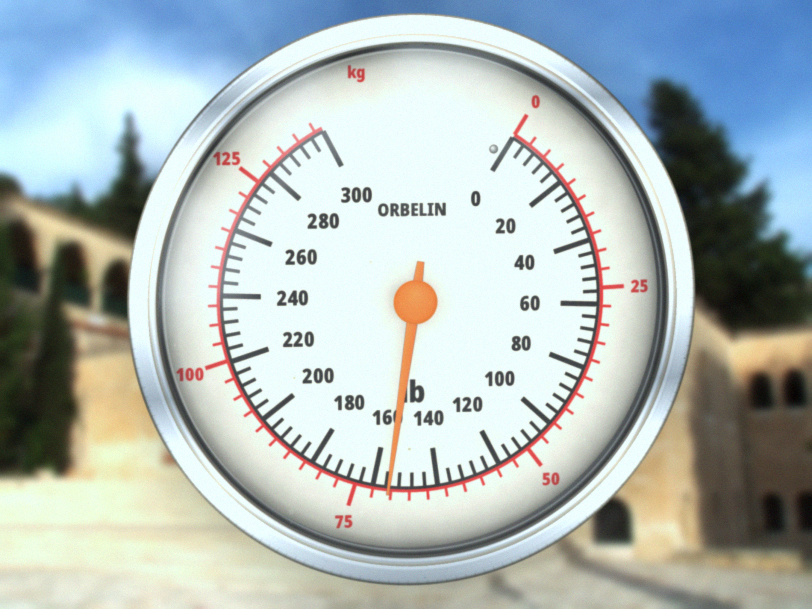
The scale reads 156 lb
